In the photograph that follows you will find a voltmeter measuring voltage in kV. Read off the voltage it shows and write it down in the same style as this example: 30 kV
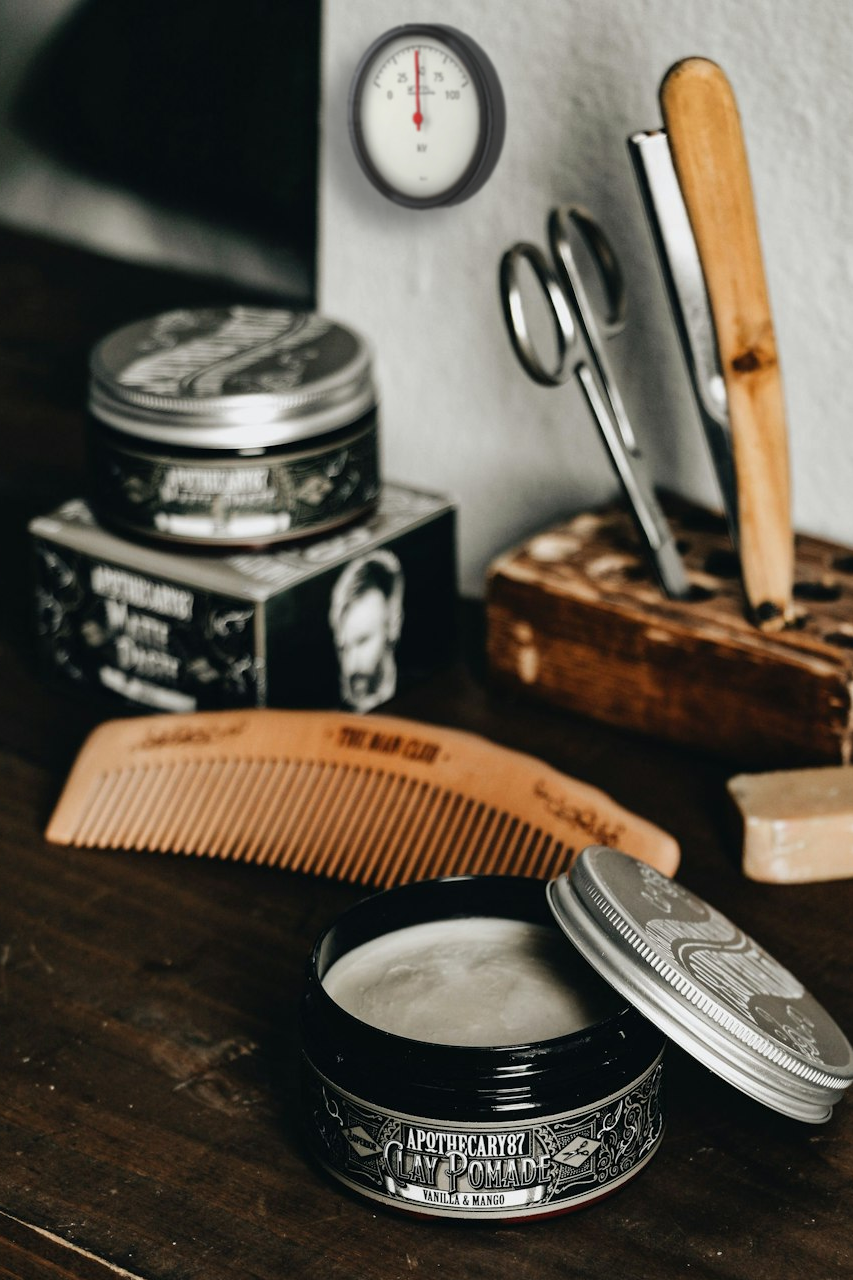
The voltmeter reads 50 kV
